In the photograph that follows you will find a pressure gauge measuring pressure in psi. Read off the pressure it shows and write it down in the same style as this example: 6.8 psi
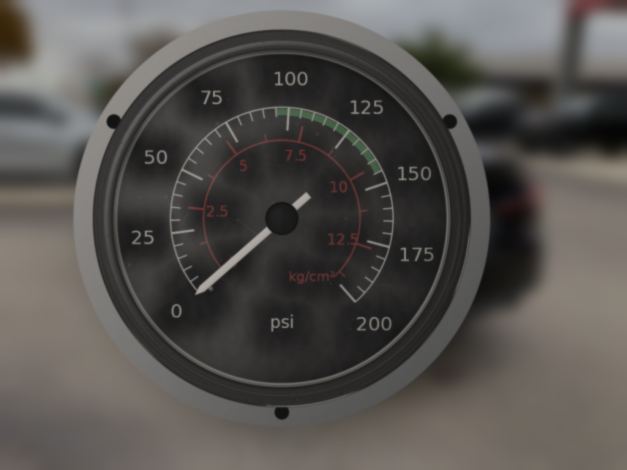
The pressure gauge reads 0 psi
